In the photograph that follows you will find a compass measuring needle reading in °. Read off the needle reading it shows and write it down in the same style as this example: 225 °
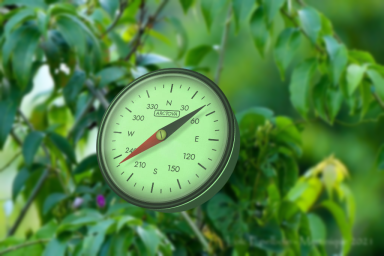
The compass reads 230 °
